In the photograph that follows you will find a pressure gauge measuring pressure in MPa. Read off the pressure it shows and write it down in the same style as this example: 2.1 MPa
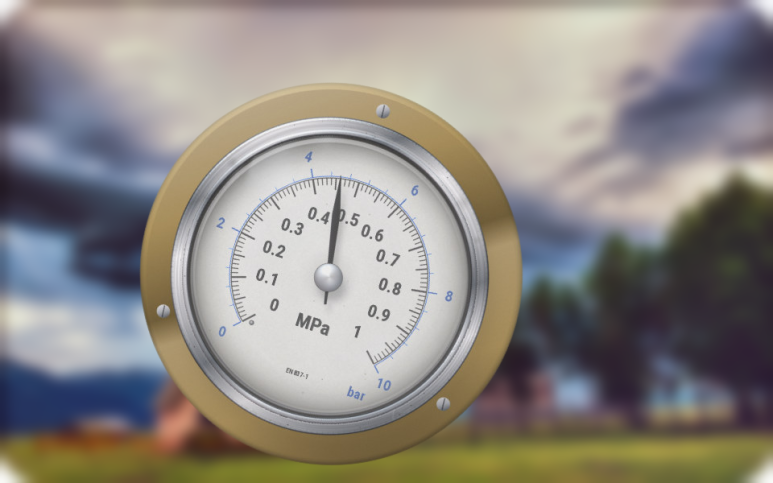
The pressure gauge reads 0.46 MPa
